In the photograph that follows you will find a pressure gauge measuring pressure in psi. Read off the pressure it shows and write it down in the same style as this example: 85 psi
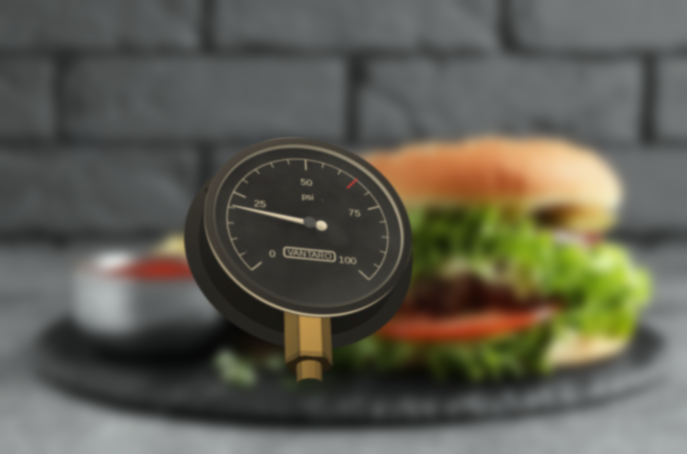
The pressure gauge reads 20 psi
